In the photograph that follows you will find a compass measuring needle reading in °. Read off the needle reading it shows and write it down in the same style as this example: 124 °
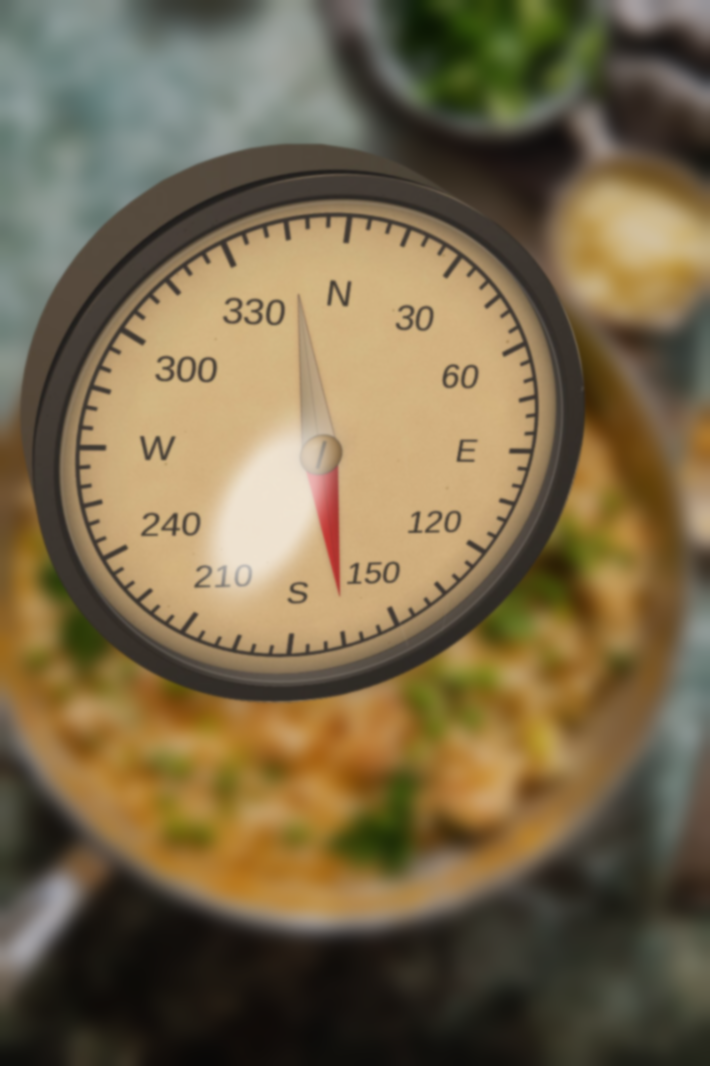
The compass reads 165 °
